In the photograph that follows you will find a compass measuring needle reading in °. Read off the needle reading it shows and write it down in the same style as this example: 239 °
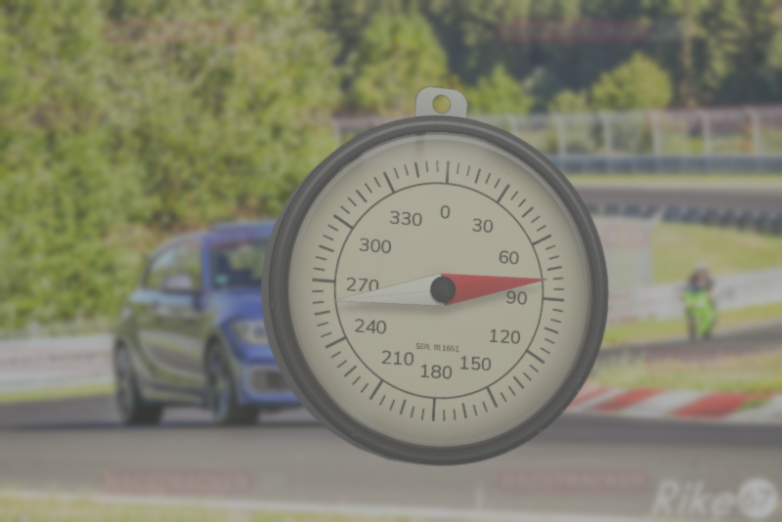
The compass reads 80 °
